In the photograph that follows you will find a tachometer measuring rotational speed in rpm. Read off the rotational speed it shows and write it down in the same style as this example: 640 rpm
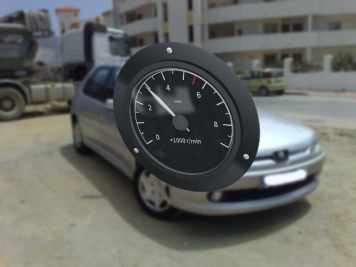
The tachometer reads 3000 rpm
